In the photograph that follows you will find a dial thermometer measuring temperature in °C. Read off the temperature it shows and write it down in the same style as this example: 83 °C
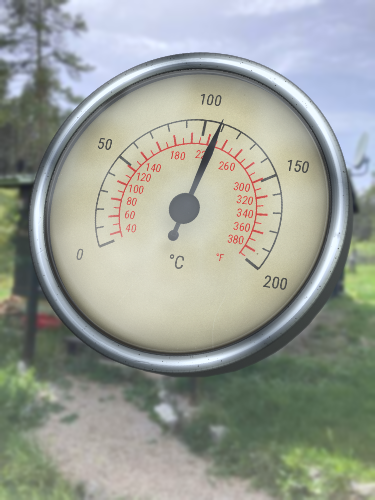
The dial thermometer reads 110 °C
